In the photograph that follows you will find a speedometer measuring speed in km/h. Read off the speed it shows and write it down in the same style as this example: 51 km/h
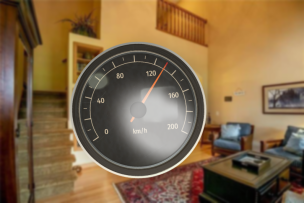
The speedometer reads 130 km/h
